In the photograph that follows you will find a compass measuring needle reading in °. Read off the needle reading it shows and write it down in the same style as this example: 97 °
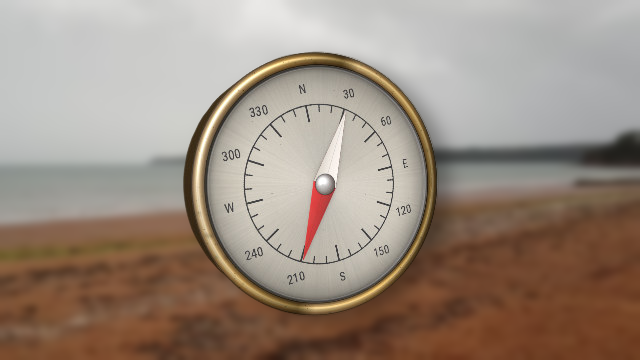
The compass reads 210 °
